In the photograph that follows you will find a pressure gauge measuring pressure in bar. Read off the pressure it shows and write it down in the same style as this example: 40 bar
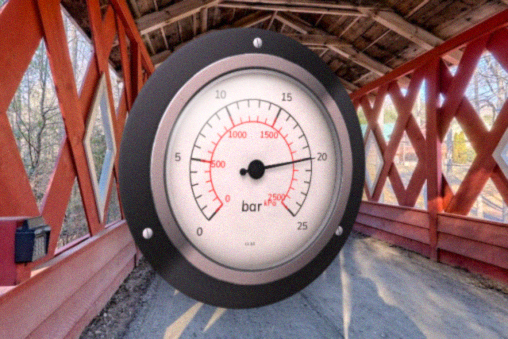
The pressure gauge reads 20 bar
